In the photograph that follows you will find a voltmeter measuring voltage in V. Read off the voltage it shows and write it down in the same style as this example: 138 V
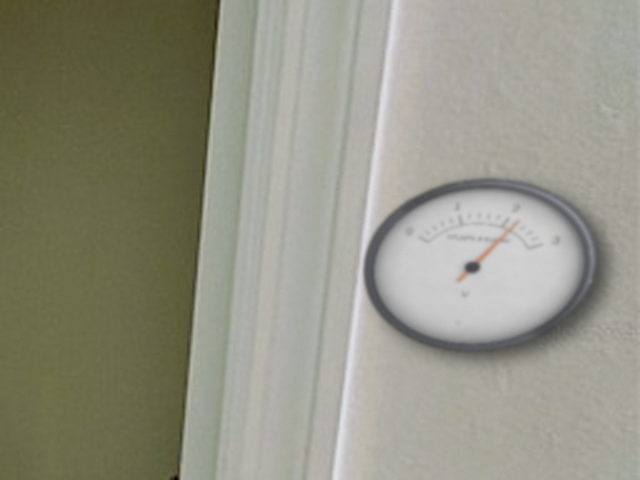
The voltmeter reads 2.2 V
